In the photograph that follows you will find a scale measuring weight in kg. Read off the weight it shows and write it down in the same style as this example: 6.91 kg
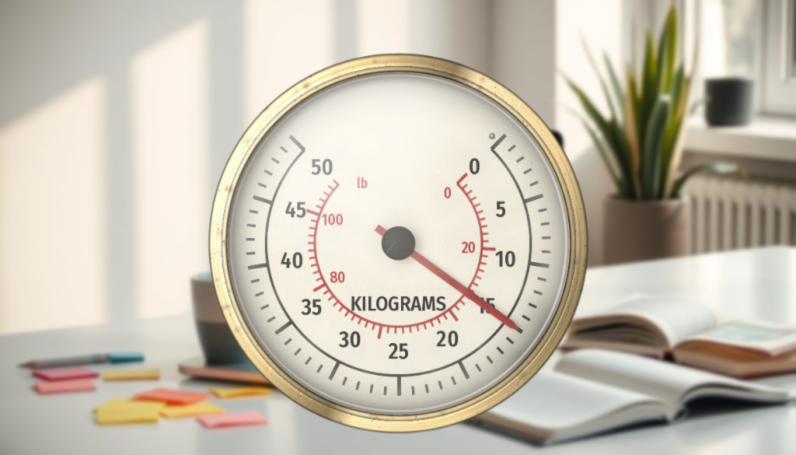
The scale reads 15 kg
